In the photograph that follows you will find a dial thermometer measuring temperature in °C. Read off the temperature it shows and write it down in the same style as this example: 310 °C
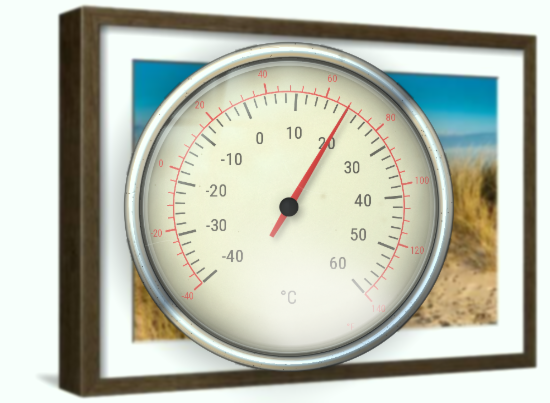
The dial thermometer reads 20 °C
